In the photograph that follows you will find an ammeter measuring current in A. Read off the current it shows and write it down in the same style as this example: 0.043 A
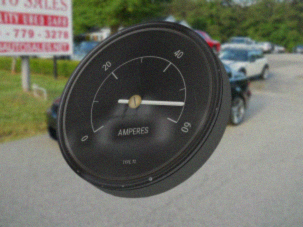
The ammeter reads 55 A
